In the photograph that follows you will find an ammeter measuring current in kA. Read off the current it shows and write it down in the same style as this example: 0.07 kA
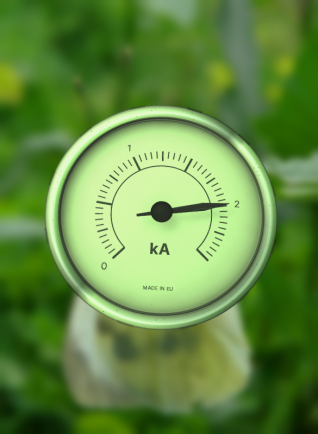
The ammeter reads 2 kA
